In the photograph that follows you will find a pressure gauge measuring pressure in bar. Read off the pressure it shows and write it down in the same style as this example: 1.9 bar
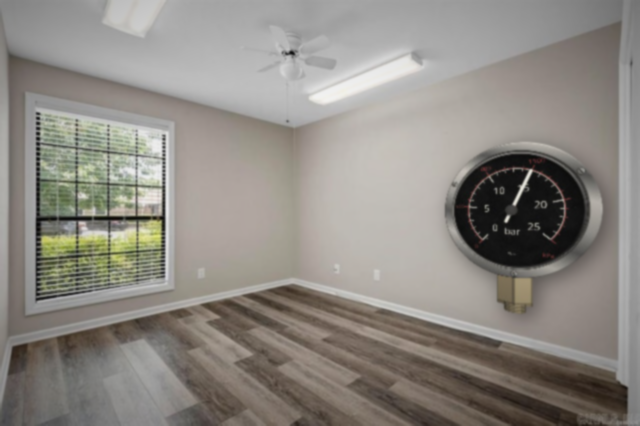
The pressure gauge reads 15 bar
